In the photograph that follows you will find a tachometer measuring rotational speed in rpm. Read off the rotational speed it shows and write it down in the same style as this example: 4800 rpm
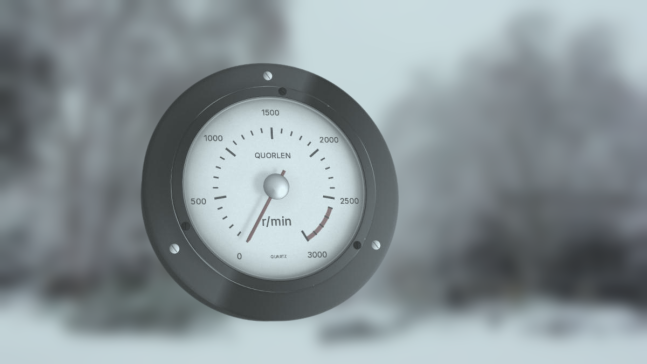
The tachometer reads 0 rpm
